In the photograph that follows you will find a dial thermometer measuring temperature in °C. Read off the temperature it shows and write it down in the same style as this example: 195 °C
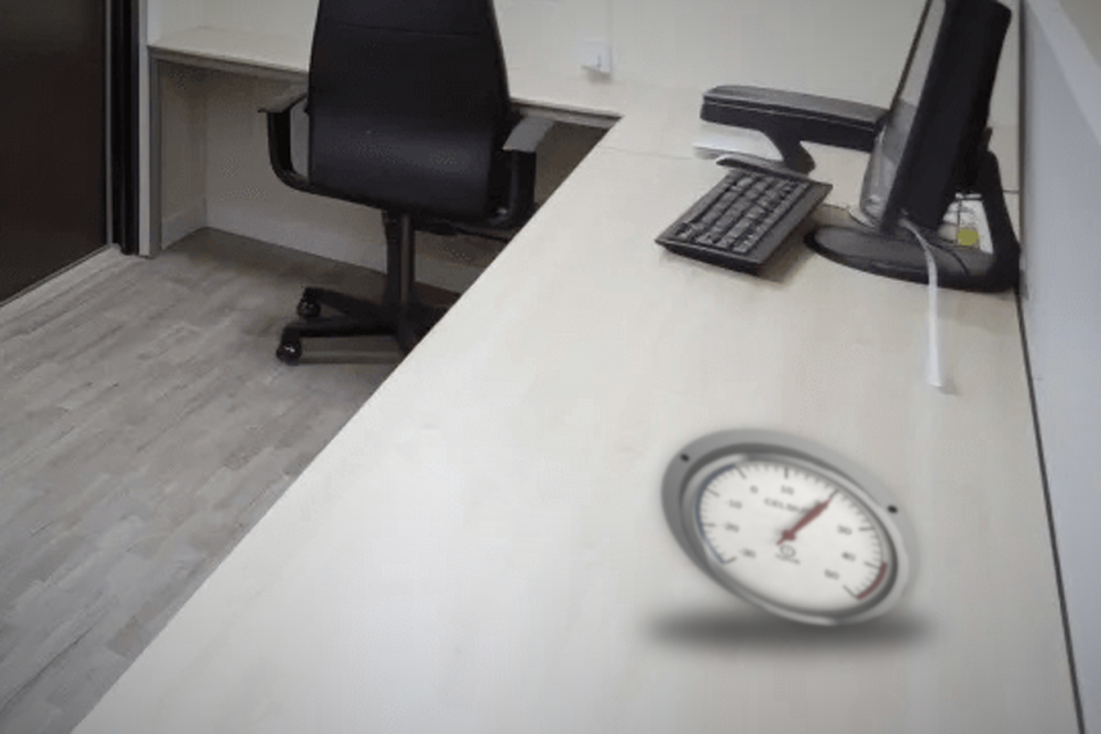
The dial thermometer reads 20 °C
